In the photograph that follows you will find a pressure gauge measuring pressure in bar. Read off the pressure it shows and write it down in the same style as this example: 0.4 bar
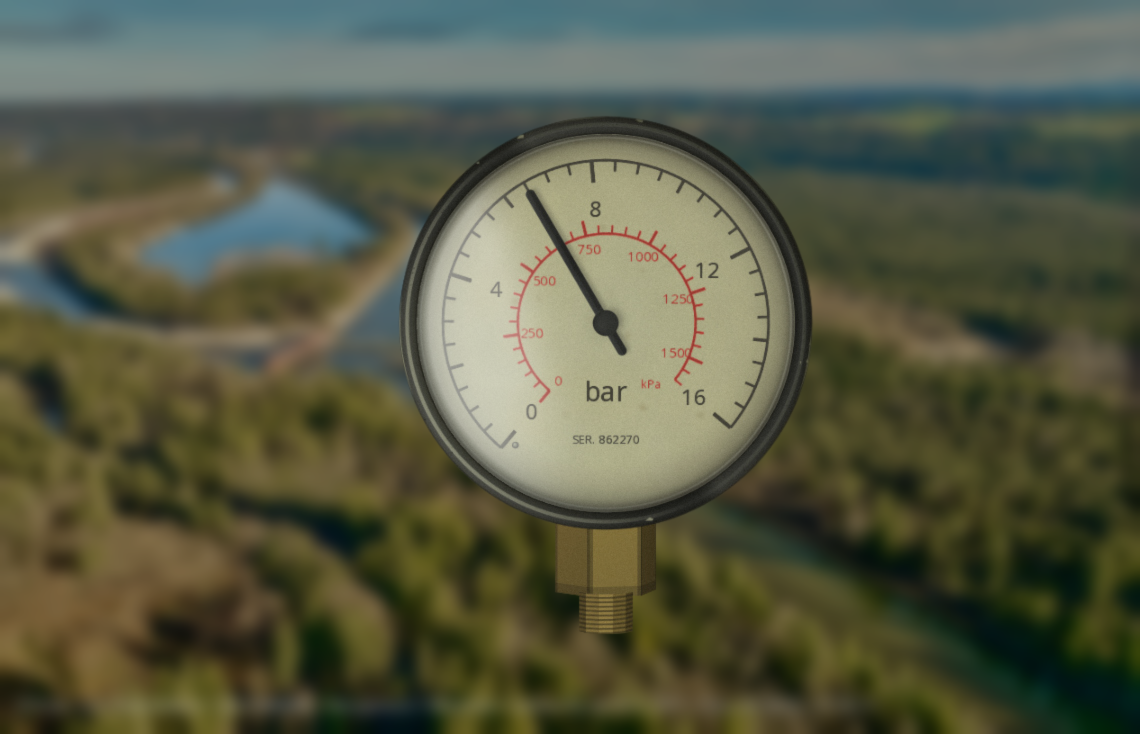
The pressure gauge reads 6.5 bar
